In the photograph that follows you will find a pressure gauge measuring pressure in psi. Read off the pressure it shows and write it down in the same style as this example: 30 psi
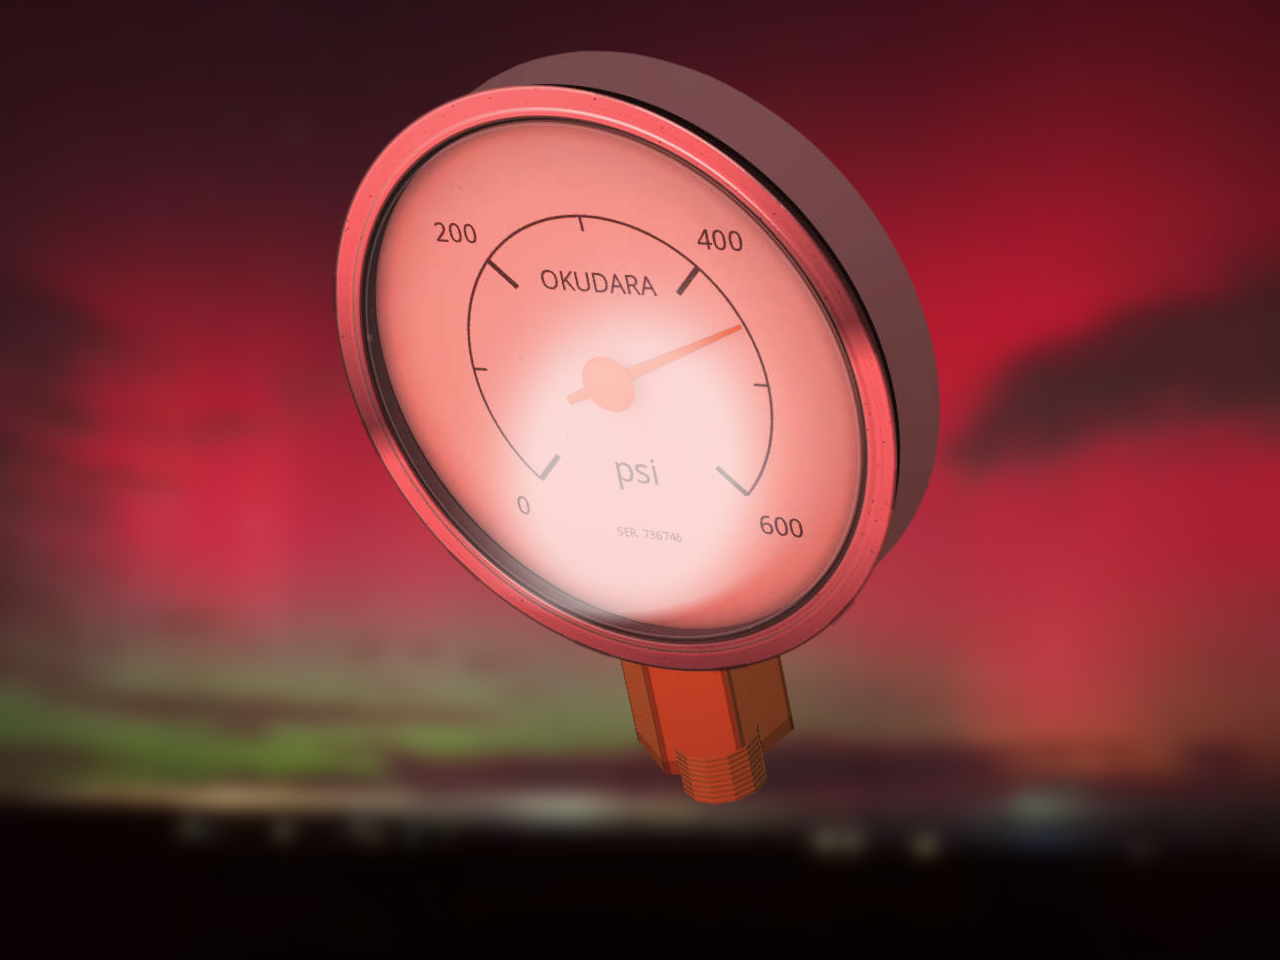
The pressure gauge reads 450 psi
